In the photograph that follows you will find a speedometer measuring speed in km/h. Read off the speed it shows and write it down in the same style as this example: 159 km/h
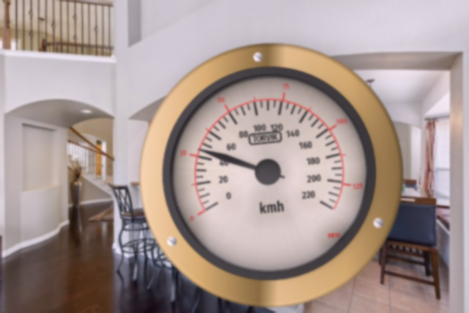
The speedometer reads 45 km/h
